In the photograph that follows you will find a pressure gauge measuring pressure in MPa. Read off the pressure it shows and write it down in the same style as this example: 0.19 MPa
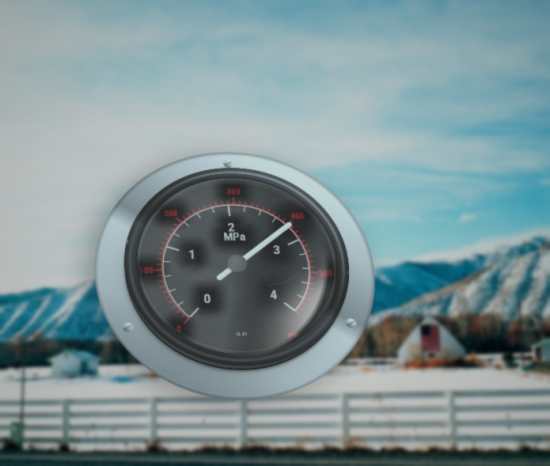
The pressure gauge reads 2.8 MPa
